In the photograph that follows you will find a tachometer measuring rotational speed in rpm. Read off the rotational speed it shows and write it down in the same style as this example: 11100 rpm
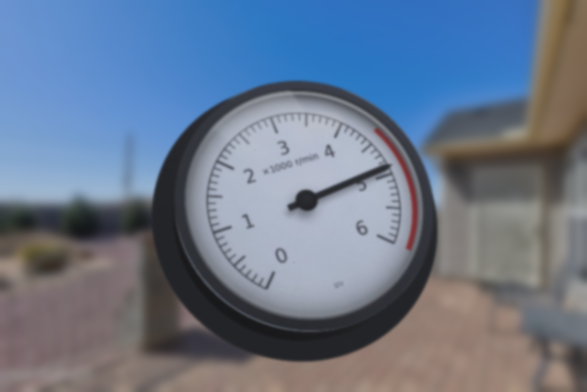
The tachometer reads 4900 rpm
